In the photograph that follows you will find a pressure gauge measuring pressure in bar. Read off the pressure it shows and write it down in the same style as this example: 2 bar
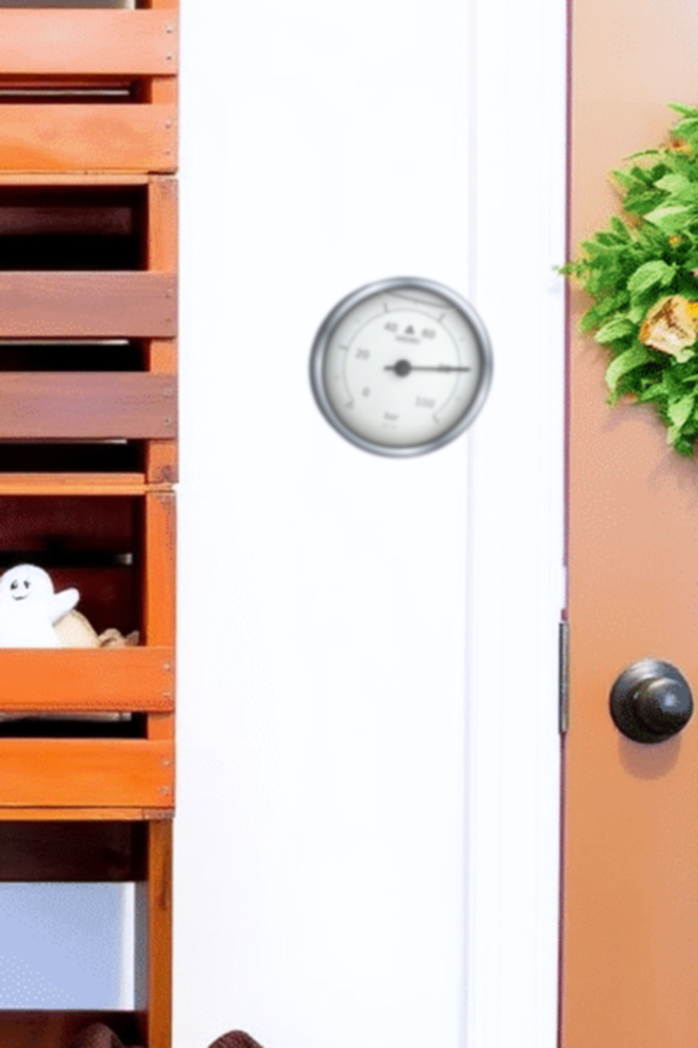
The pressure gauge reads 80 bar
